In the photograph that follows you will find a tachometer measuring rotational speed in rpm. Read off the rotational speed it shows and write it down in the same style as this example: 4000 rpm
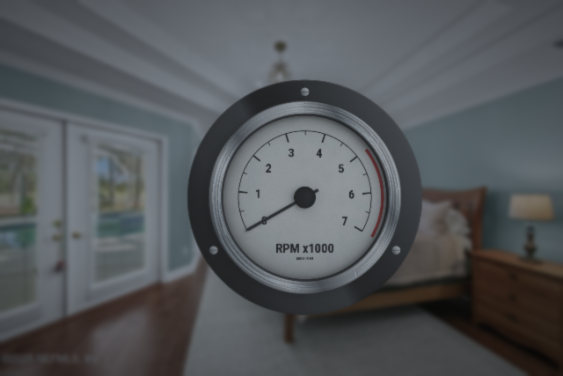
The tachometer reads 0 rpm
